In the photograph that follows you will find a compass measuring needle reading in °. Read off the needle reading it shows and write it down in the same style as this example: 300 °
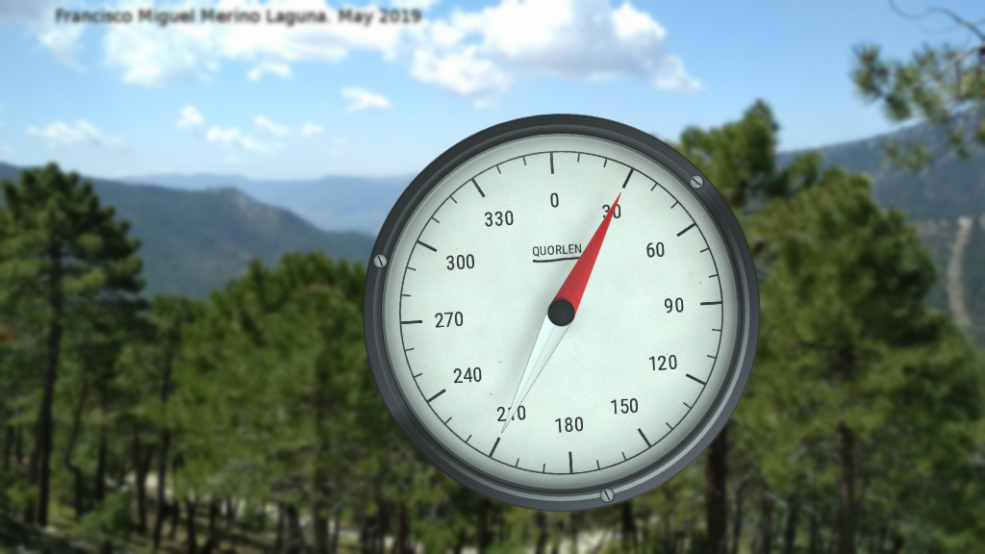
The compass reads 30 °
